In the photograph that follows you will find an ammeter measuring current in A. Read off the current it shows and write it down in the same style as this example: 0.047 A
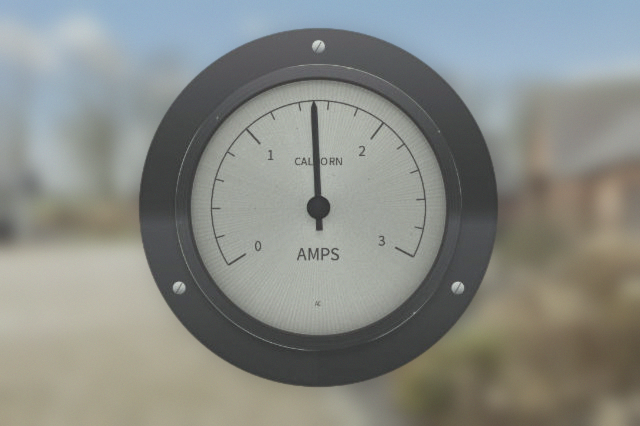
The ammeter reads 1.5 A
